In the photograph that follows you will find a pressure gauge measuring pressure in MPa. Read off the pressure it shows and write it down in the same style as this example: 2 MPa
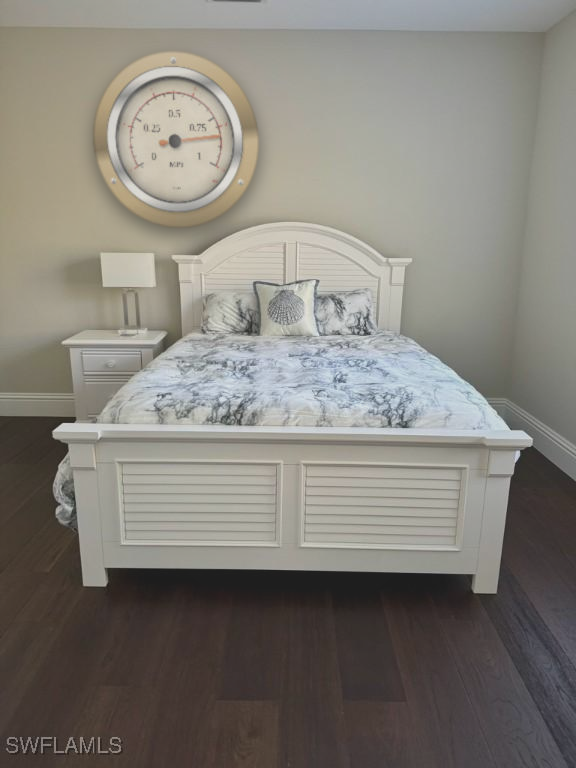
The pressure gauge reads 0.85 MPa
